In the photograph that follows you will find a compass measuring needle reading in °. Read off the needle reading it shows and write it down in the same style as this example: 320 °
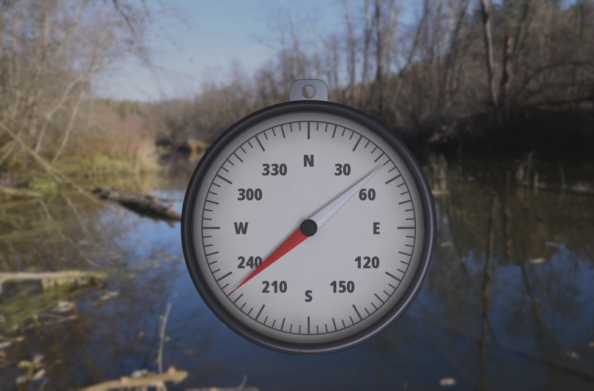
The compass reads 230 °
